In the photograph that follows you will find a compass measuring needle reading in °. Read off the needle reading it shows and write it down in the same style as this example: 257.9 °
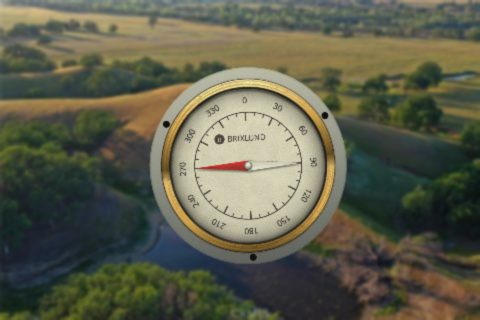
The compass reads 270 °
